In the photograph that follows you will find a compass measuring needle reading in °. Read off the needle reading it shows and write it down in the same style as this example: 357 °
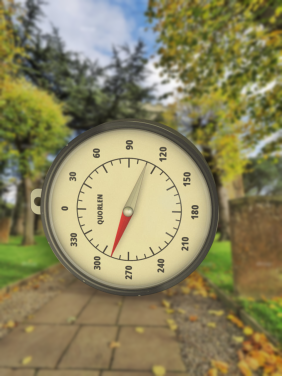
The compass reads 290 °
